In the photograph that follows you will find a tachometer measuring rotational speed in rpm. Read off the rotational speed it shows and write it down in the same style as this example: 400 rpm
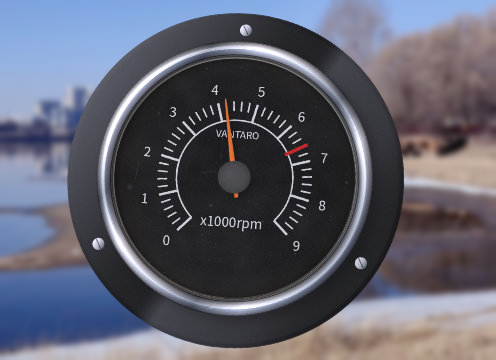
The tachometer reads 4200 rpm
